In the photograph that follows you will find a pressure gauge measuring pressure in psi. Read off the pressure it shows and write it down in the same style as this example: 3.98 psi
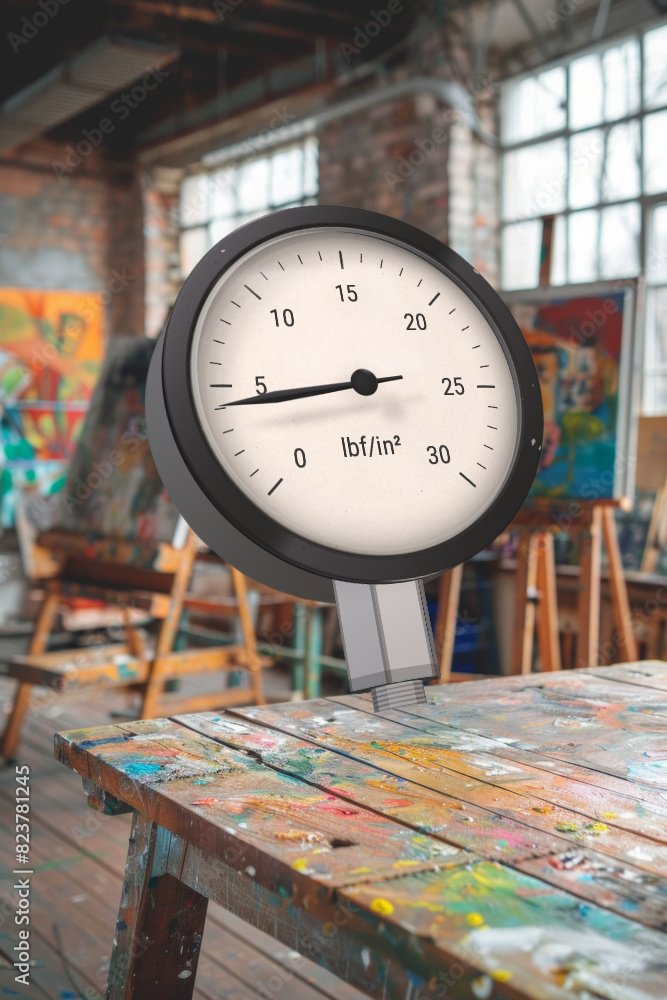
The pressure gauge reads 4 psi
